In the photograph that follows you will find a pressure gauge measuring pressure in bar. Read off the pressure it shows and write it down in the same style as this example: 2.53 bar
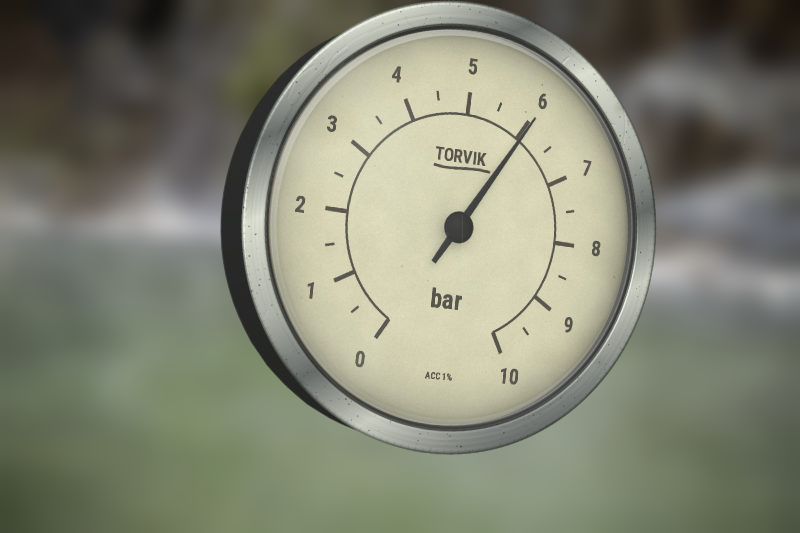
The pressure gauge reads 6 bar
